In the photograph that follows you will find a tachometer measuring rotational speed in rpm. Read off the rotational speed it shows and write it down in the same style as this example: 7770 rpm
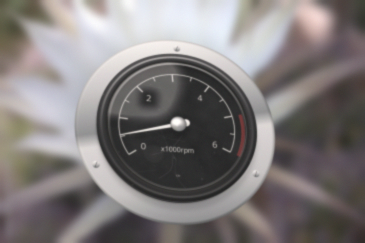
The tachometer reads 500 rpm
